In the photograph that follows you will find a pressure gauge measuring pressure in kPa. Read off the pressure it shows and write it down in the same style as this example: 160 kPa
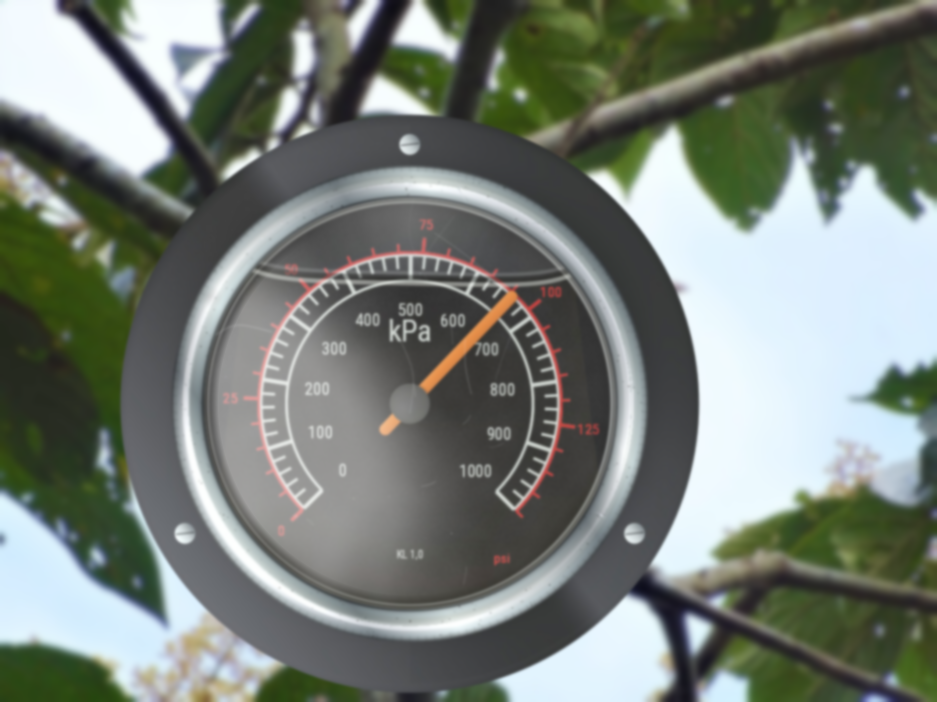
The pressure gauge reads 660 kPa
